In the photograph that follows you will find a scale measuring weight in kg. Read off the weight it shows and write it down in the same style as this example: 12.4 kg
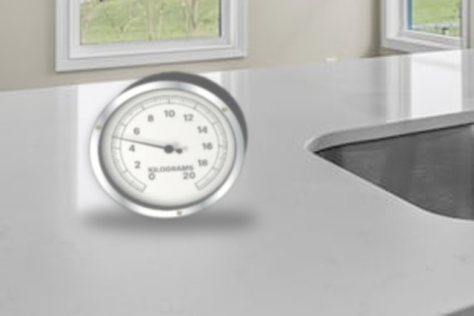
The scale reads 5 kg
